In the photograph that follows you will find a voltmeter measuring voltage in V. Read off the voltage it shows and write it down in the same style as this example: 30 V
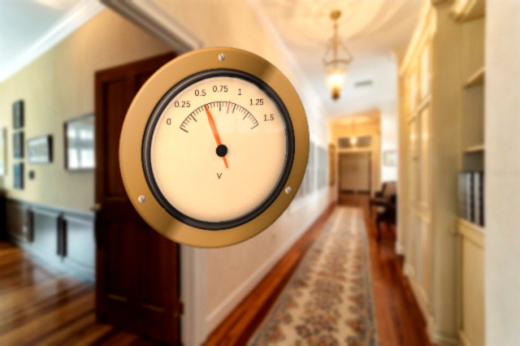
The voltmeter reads 0.5 V
